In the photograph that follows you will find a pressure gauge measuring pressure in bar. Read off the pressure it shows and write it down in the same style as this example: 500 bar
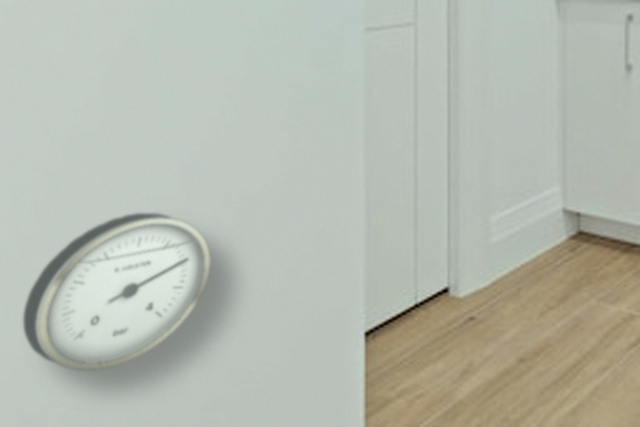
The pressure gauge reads 3 bar
